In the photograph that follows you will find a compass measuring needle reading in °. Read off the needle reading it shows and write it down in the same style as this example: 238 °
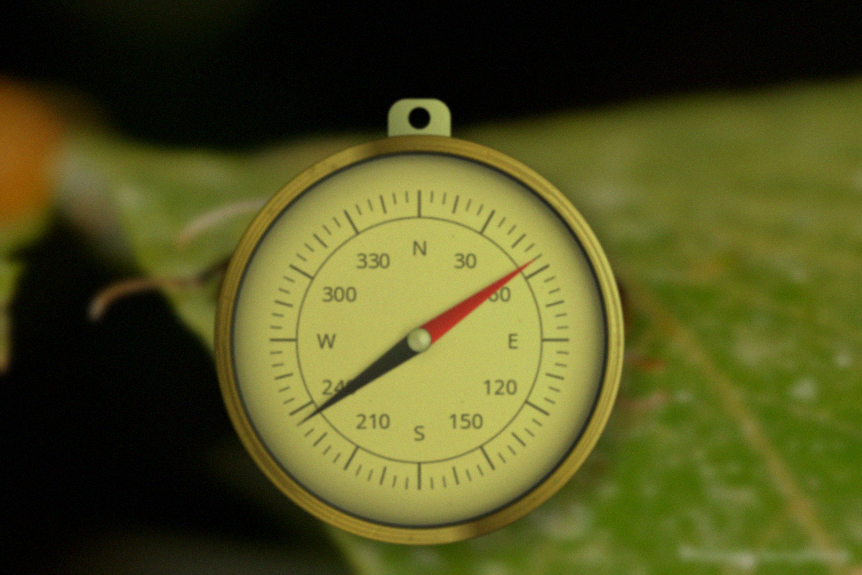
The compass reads 55 °
